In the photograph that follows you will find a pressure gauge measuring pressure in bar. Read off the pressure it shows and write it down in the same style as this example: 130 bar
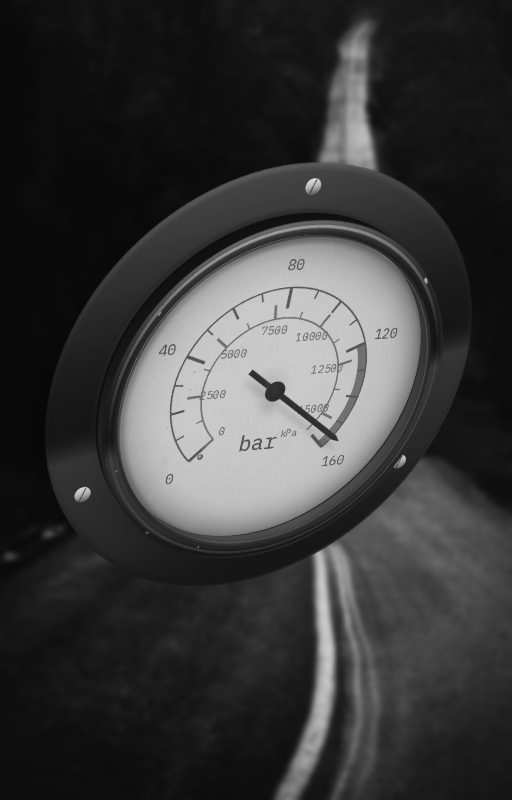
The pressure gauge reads 155 bar
